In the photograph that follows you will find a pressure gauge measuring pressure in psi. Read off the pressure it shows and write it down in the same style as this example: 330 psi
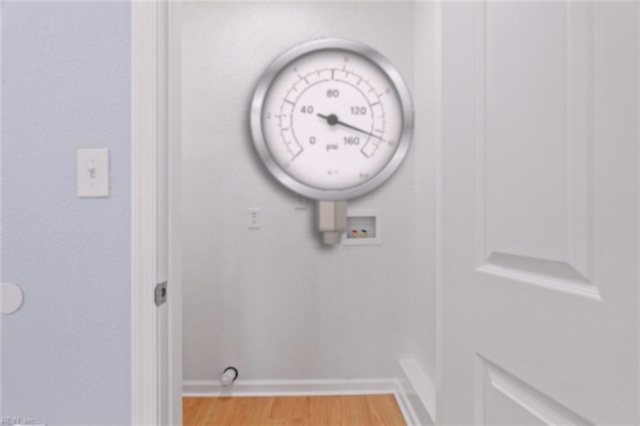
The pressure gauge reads 145 psi
